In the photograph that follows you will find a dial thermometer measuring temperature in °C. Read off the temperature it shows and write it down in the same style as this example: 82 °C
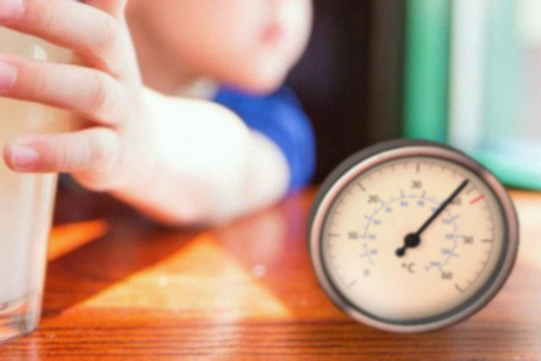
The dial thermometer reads 38 °C
